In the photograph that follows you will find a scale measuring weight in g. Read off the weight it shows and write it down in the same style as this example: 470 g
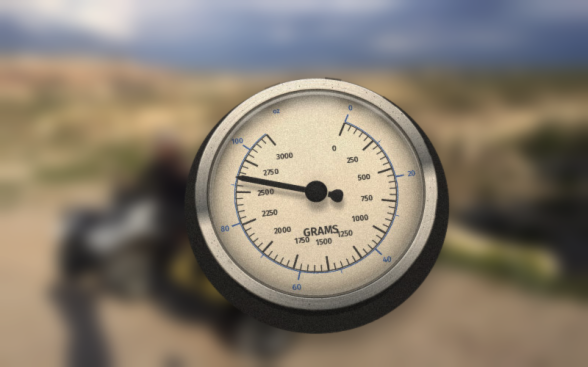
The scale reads 2600 g
